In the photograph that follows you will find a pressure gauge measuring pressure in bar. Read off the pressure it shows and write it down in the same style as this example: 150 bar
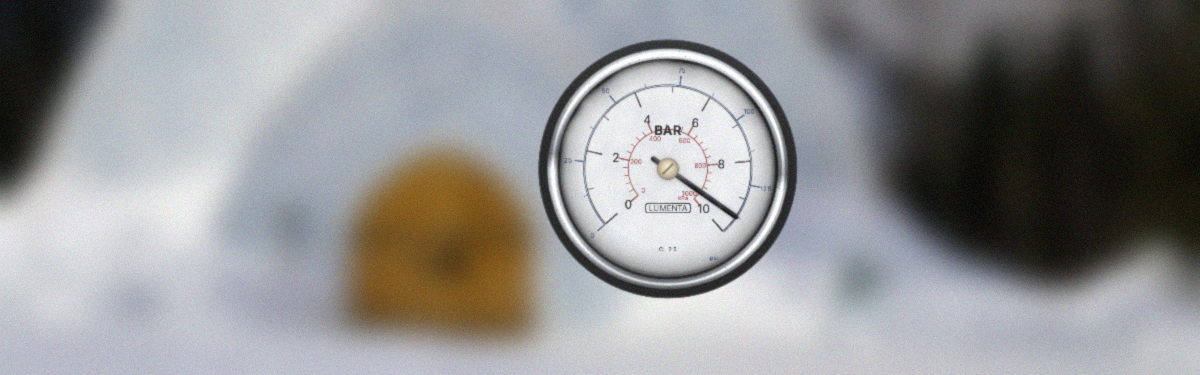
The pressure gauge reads 9.5 bar
